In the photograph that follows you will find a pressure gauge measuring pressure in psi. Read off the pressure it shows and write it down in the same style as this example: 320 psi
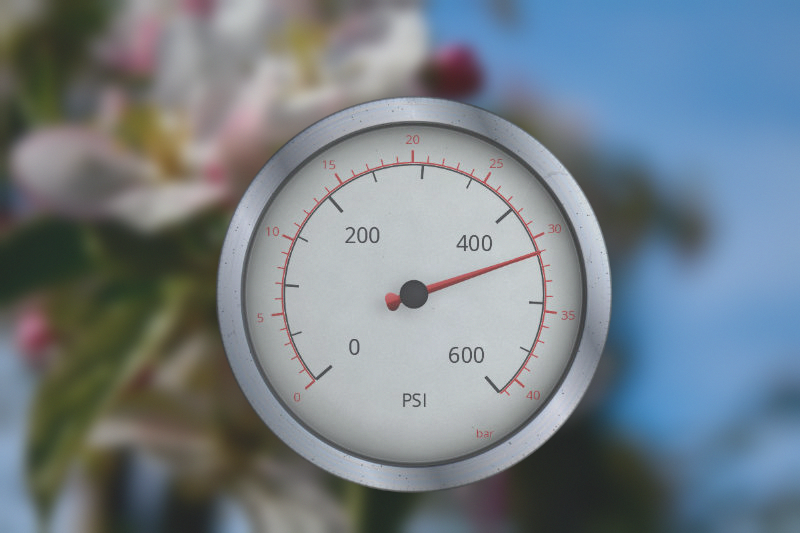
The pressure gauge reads 450 psi
